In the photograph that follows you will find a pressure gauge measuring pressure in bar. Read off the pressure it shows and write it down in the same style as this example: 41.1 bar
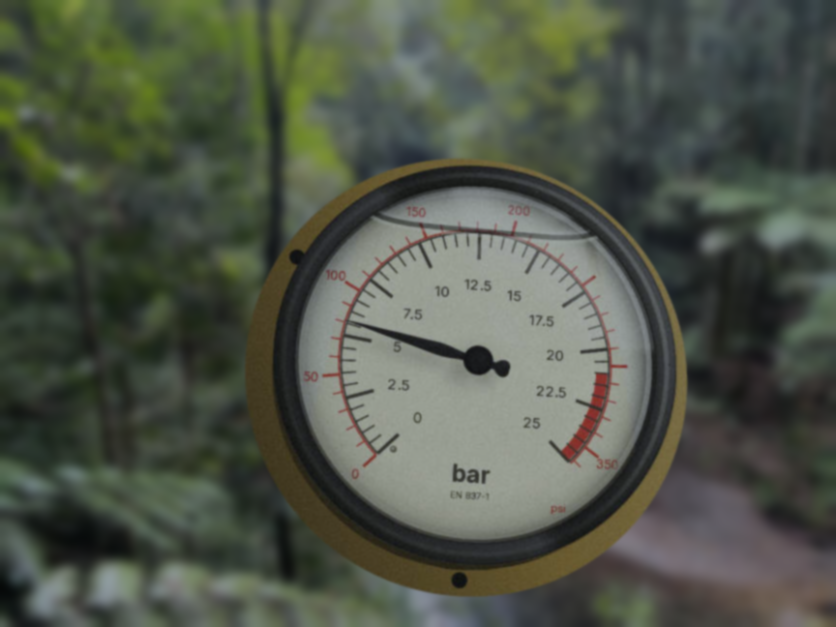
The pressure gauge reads 5.5 bar
